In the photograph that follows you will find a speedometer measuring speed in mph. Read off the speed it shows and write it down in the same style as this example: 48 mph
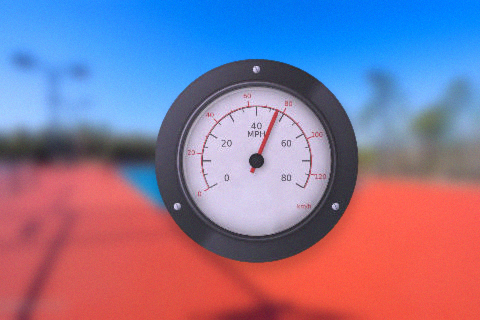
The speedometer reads 47.5 mph
